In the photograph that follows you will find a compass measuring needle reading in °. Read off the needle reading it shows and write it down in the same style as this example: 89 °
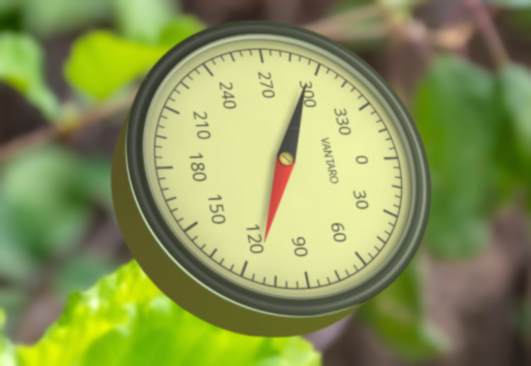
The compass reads 115 °
